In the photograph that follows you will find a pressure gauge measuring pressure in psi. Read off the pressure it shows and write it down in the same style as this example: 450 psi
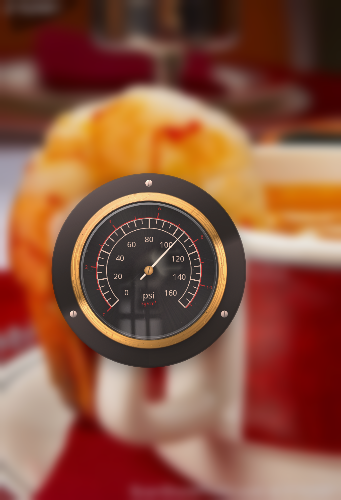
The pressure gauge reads 105 psi
